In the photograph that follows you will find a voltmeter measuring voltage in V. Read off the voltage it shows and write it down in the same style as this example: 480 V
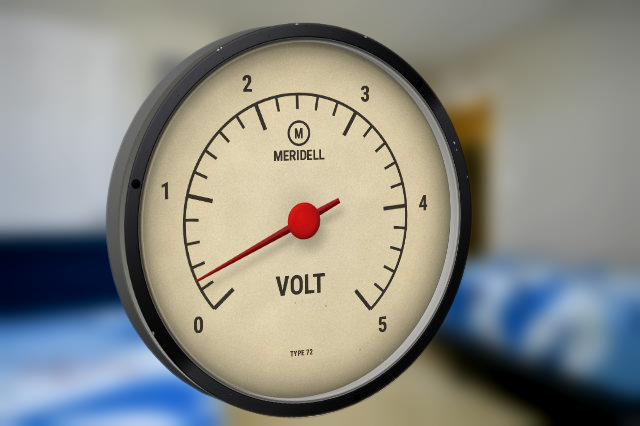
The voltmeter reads 0.3 V
